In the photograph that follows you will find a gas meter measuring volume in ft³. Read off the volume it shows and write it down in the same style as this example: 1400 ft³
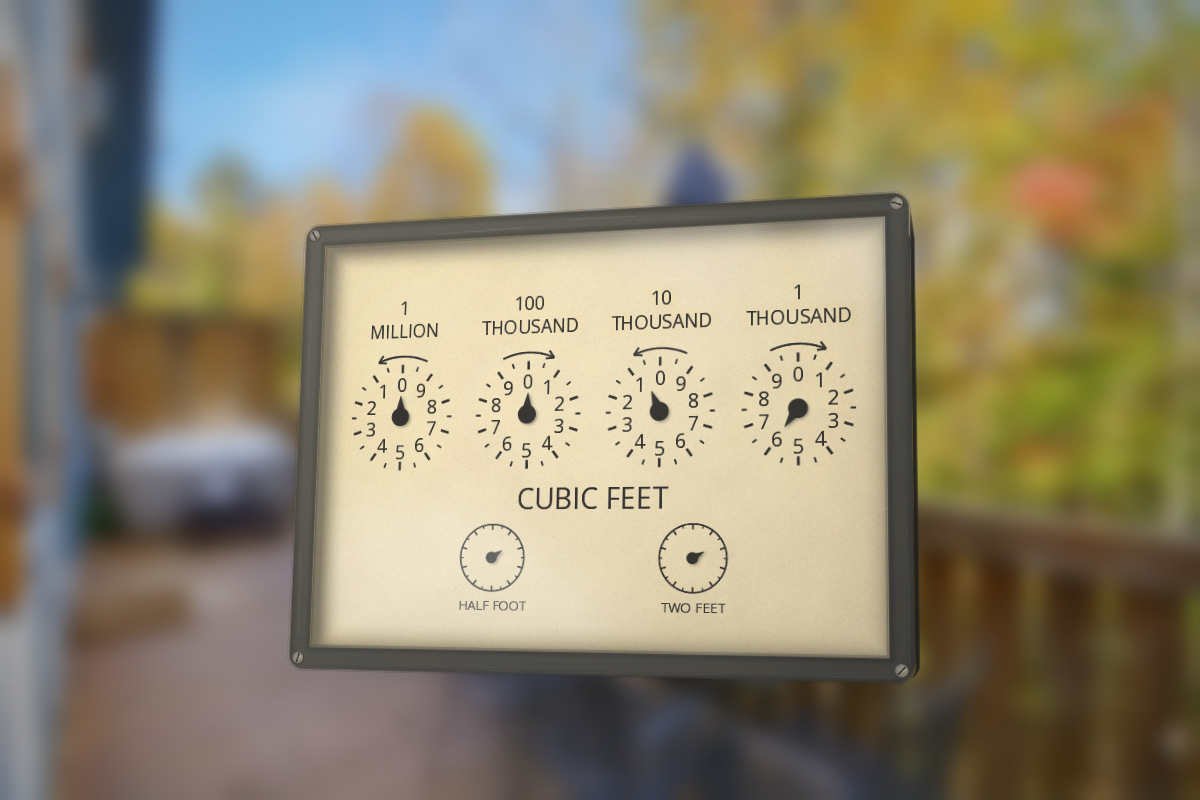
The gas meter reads 600 ft³
